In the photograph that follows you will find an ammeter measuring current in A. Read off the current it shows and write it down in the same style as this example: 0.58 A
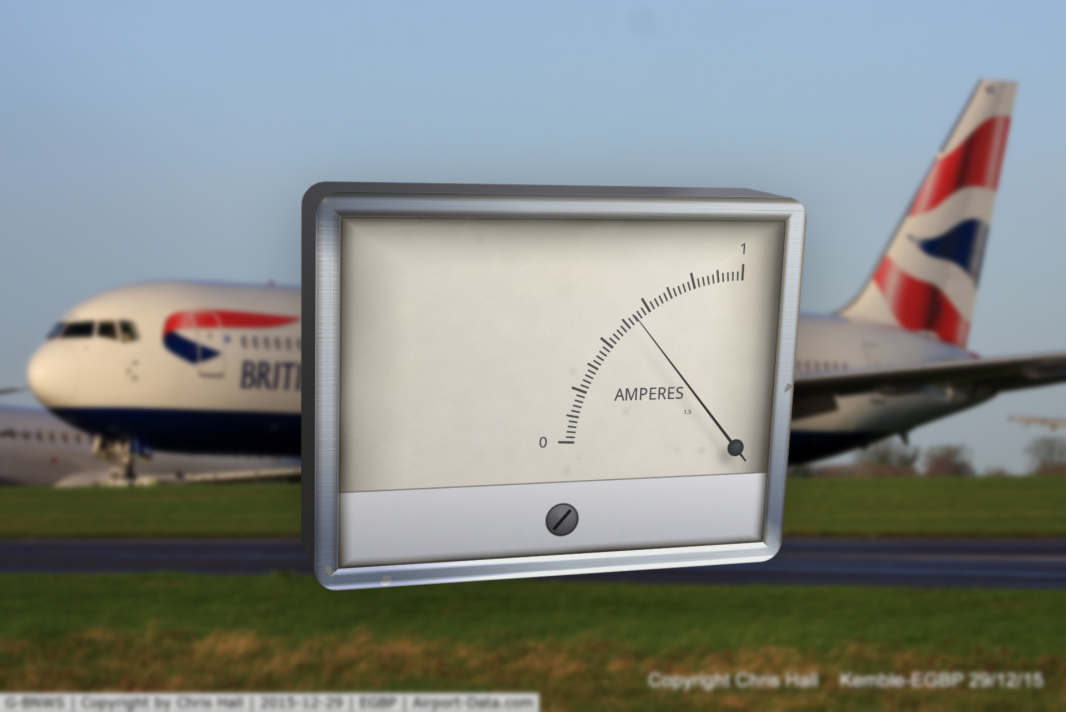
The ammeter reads 0.54 A
